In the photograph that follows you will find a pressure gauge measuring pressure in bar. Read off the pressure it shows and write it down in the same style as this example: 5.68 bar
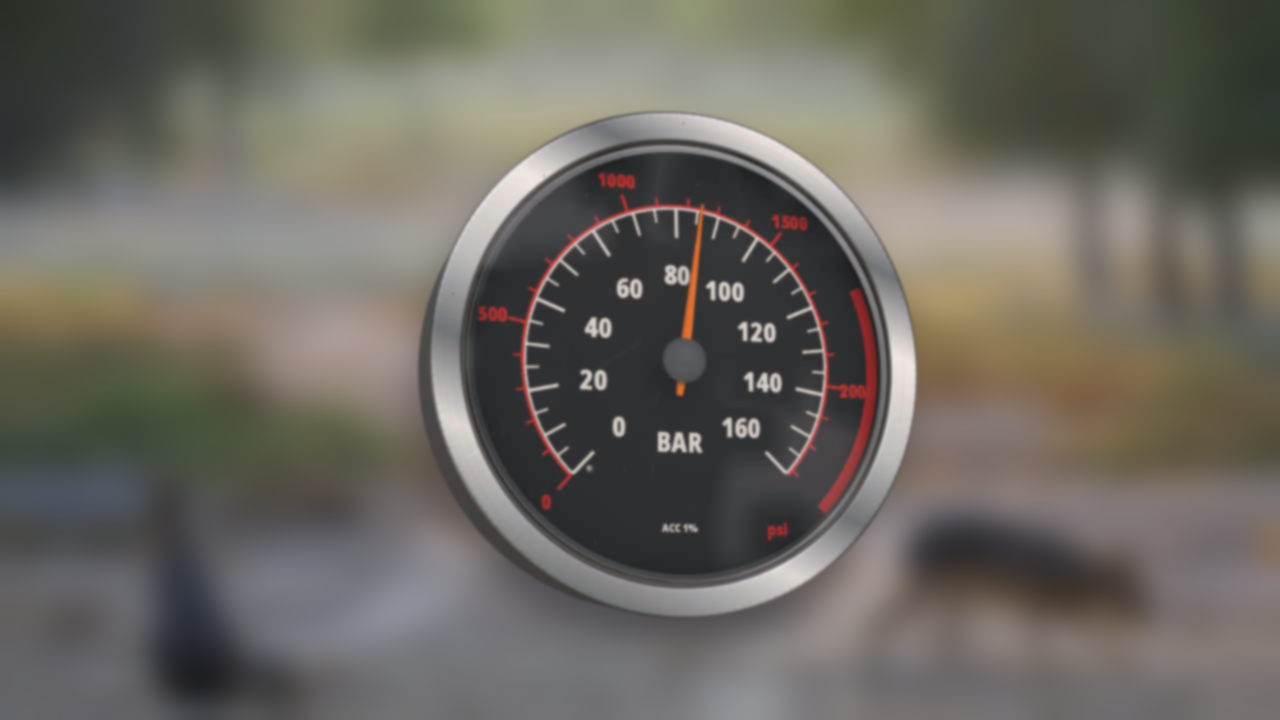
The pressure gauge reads 85 bar
